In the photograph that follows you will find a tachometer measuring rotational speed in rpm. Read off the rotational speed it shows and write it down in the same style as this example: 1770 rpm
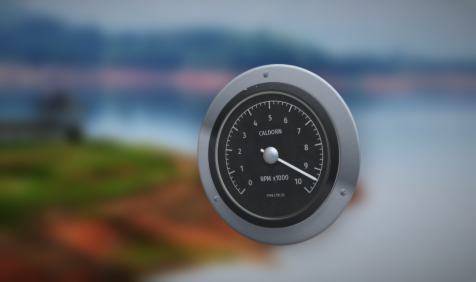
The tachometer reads 9400 rpm
